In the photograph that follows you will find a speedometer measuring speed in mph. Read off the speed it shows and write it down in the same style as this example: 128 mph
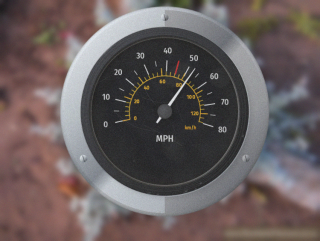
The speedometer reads 52.5 mph
